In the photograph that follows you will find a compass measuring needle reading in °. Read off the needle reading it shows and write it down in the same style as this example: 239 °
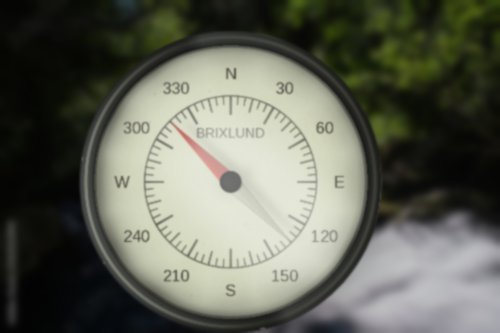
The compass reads 315 °
